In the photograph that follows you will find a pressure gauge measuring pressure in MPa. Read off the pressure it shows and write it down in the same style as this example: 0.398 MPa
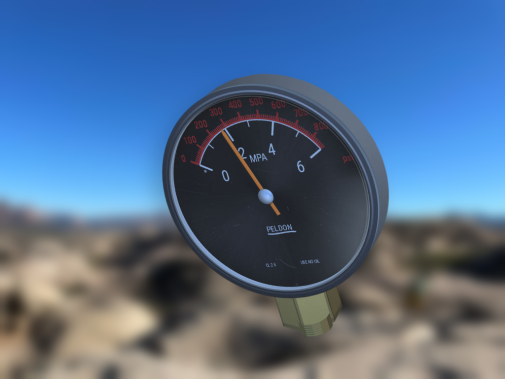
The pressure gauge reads 2 MPa
